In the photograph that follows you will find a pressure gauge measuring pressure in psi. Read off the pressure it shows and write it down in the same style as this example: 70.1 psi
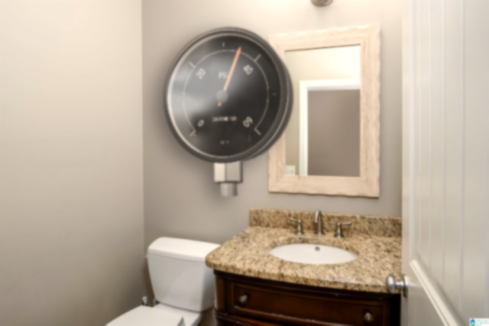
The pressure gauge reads 35 psi
